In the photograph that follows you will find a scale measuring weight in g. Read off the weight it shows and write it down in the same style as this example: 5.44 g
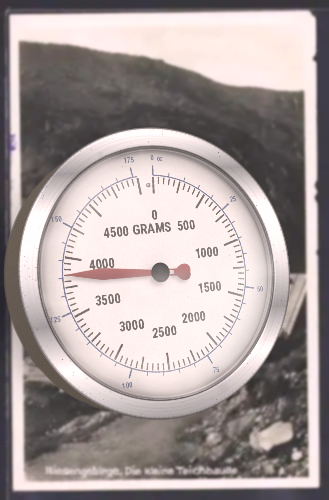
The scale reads 3850 g
